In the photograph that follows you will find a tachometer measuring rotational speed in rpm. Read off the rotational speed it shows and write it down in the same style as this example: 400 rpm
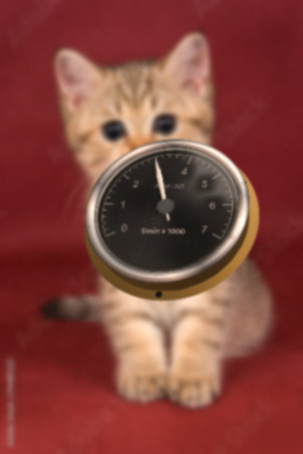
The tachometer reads 3000 rpm
